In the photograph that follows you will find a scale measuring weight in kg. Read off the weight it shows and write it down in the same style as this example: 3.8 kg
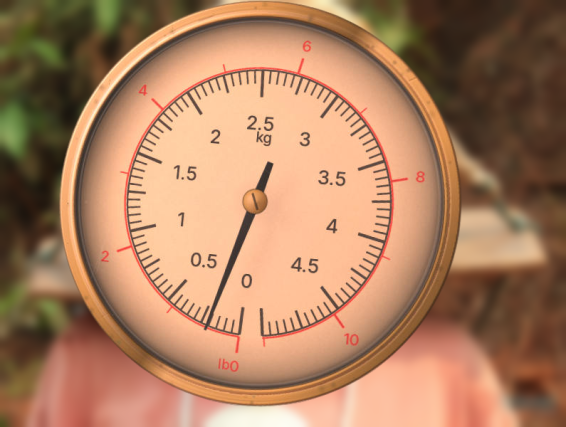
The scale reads 0.2 kg
